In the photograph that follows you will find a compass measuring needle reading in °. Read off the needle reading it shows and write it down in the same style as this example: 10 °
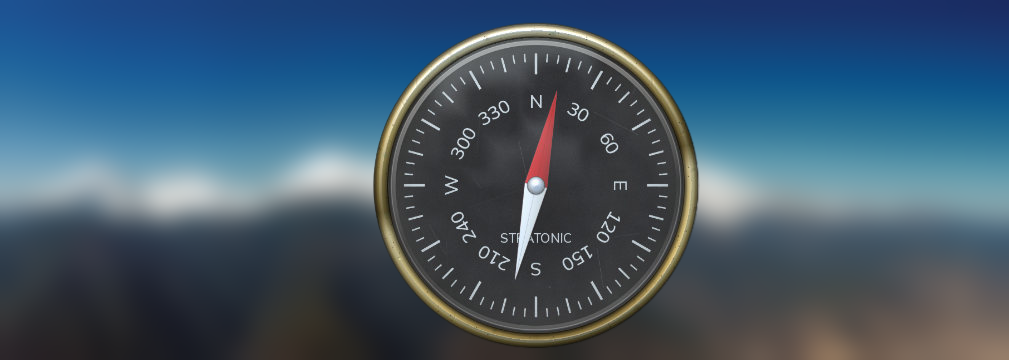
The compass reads 12.5 °
